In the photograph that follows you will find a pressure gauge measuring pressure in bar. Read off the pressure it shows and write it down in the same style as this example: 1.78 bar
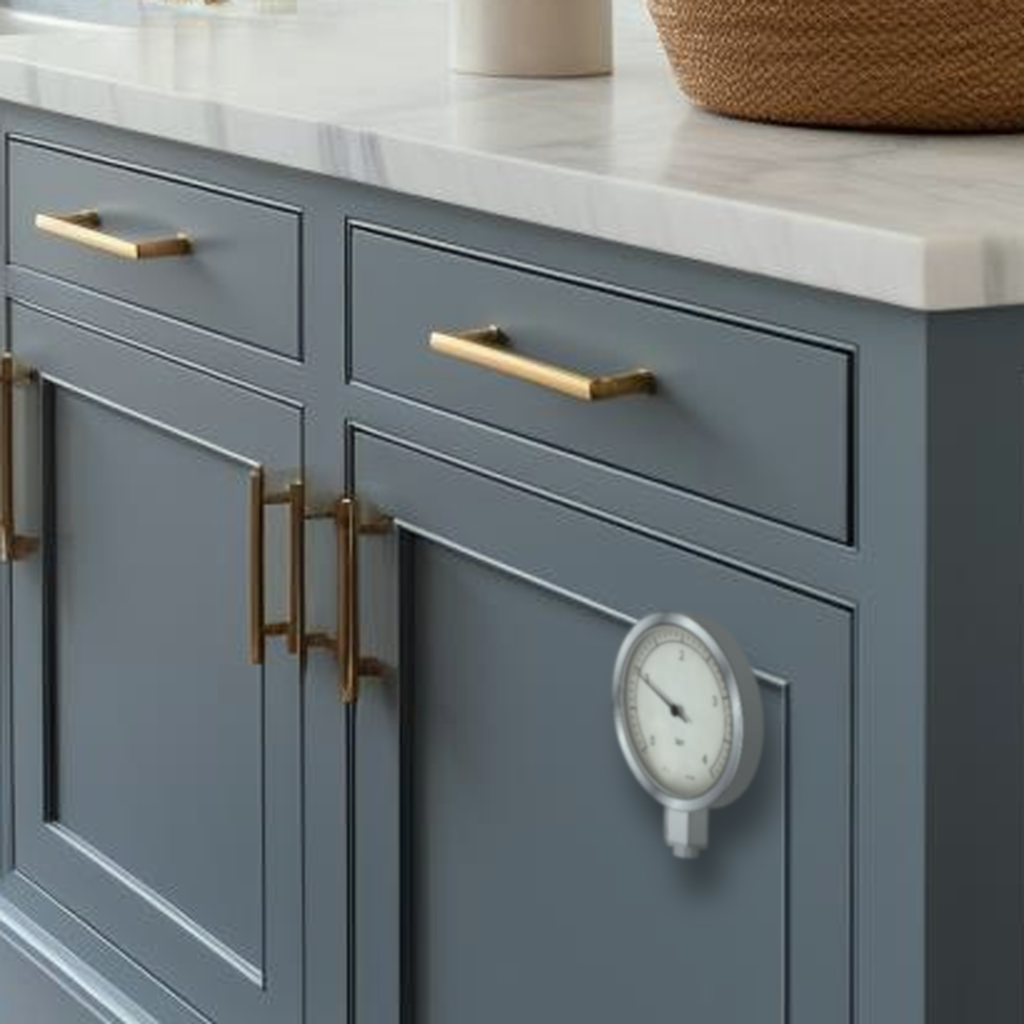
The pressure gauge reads 1 bar
